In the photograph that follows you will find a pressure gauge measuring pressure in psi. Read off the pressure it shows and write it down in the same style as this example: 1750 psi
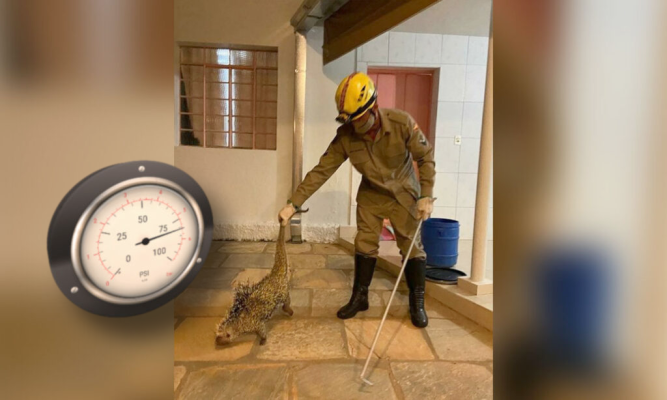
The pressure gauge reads 80 psi
